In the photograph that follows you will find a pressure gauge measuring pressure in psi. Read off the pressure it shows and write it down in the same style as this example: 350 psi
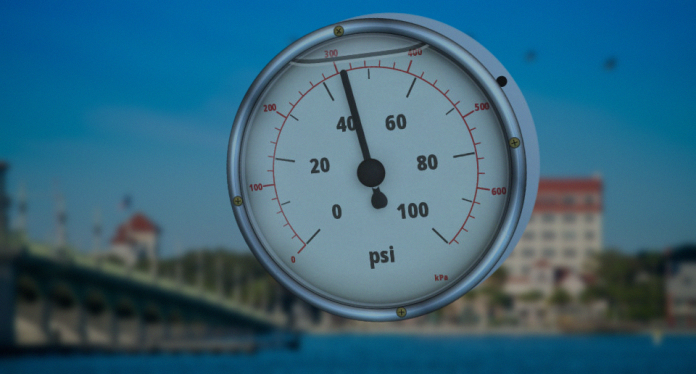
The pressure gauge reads 45 psi
